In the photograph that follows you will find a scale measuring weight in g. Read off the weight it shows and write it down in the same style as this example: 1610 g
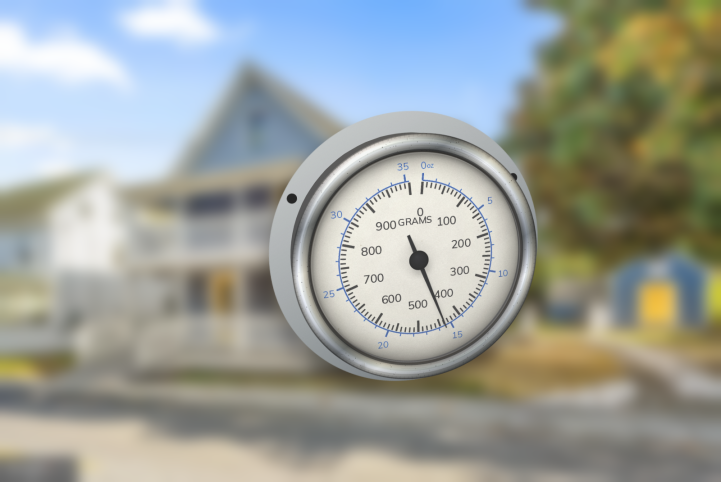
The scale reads 440 g
